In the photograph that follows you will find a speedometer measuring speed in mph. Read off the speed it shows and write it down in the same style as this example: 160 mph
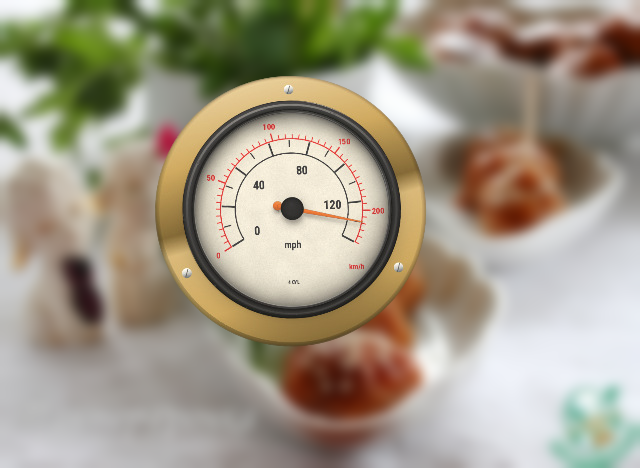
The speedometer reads 130 mph
